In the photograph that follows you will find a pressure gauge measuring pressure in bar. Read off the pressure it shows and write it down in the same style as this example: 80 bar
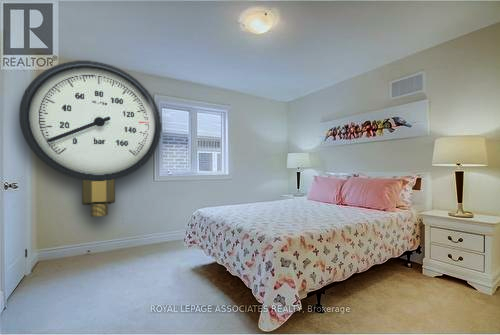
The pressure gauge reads 10 bar
